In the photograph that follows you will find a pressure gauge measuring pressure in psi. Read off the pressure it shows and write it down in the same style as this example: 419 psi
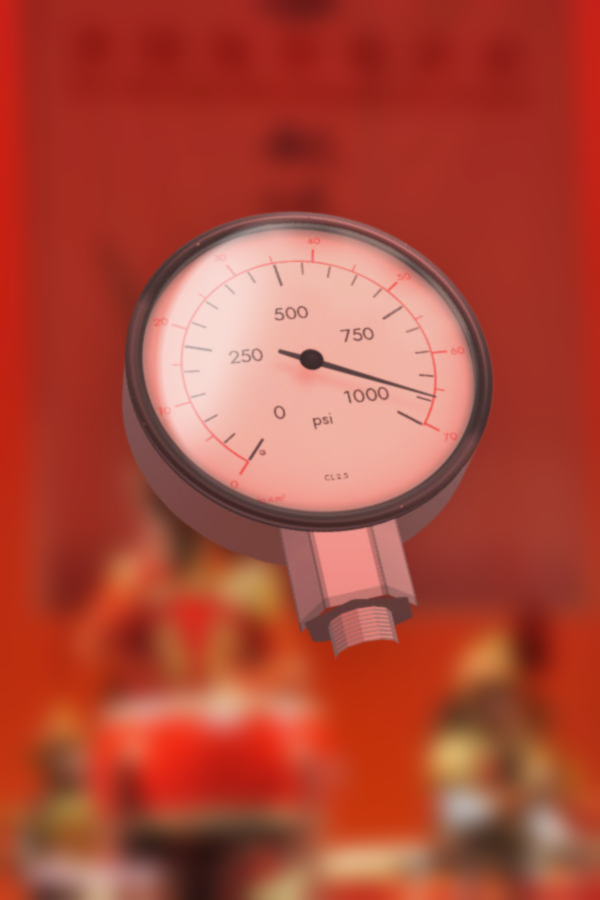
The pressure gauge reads 950 psi
